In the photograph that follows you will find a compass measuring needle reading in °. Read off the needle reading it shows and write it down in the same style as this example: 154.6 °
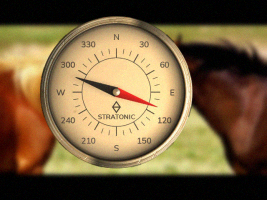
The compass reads 110 °
